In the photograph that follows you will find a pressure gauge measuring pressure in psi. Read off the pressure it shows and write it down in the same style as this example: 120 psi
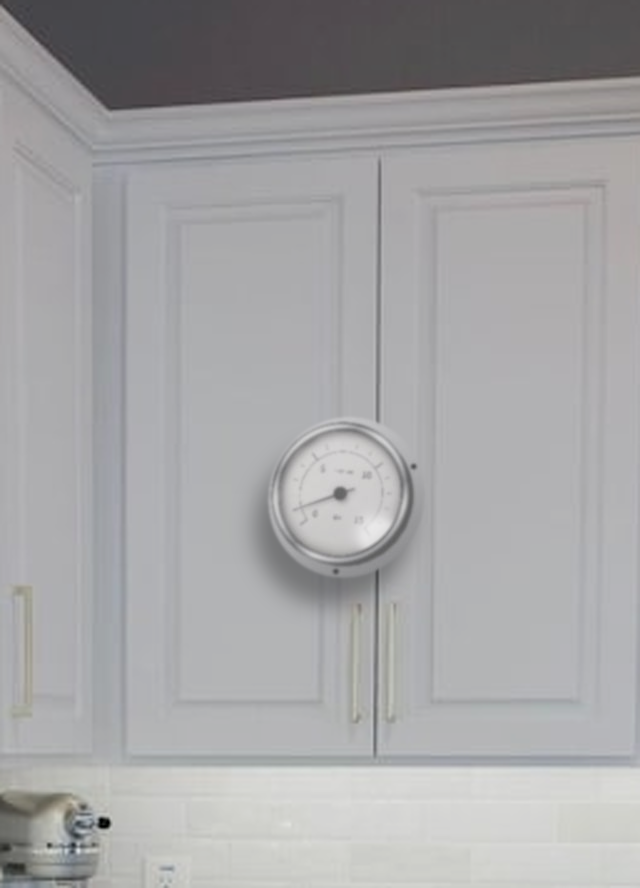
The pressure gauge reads 1 psi
